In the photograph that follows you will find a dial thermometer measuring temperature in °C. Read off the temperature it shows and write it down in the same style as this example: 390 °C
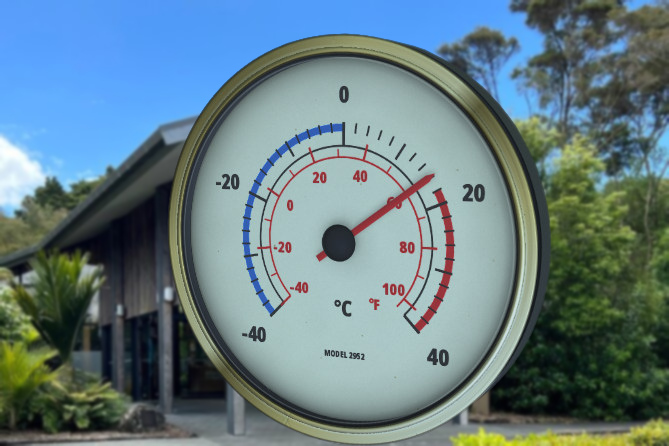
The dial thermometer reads 16 °C
